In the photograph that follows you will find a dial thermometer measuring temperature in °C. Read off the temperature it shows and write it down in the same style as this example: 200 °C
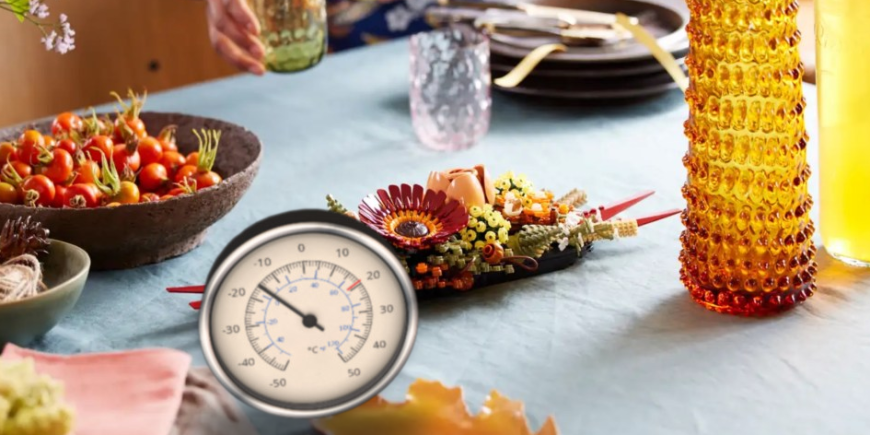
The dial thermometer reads -15 °C
